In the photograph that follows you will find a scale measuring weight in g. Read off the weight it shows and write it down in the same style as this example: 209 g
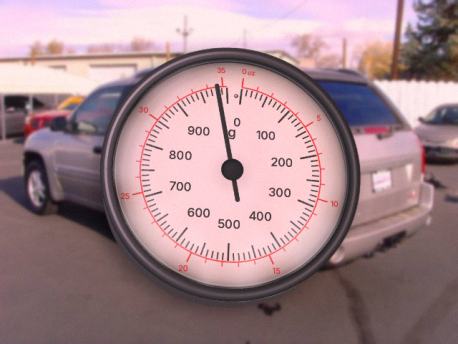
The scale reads 980 g
